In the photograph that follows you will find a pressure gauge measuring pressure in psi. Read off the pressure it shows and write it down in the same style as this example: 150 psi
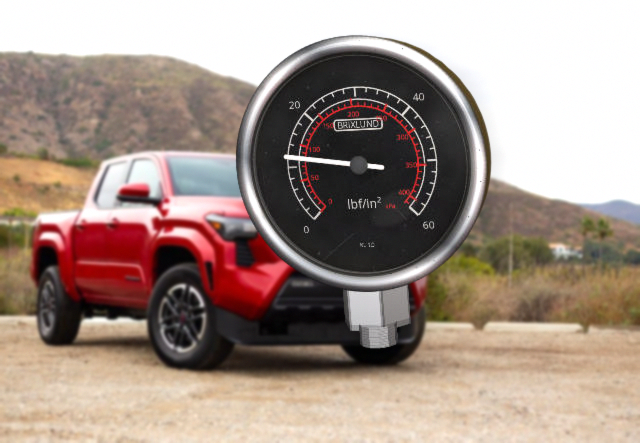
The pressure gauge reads 12 psi
